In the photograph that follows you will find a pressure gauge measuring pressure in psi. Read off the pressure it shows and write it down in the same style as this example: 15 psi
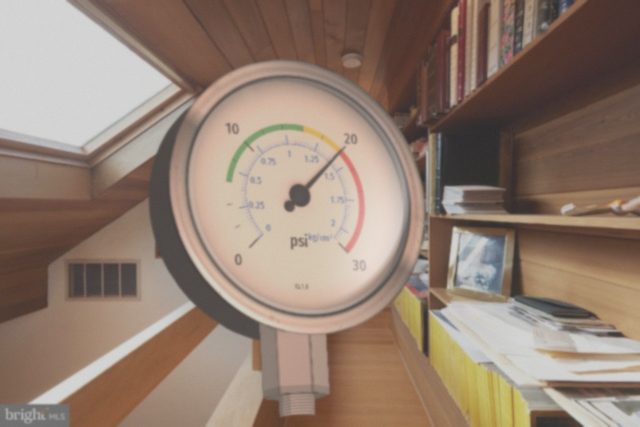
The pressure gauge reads 20 psi
